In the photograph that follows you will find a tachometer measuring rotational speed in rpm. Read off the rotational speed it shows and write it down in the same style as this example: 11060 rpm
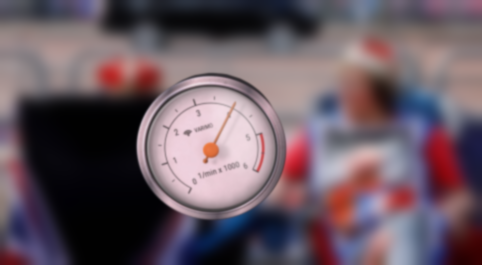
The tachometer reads 4000 rpm
